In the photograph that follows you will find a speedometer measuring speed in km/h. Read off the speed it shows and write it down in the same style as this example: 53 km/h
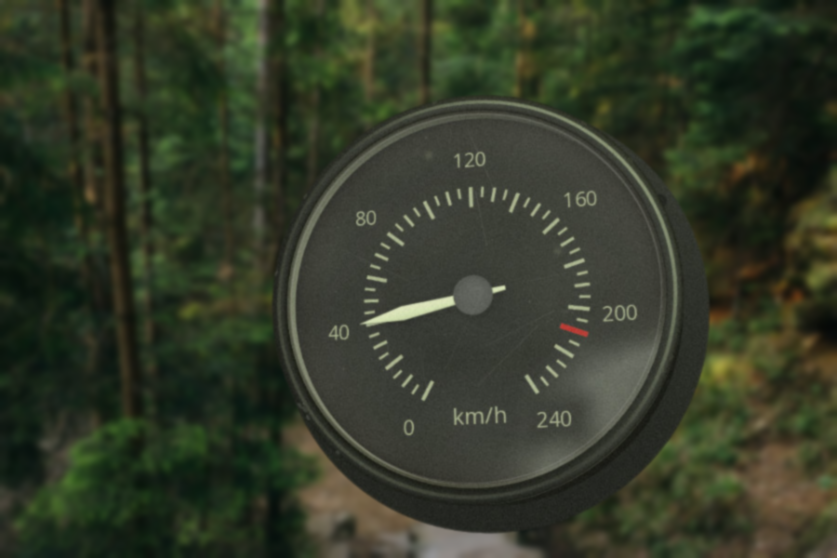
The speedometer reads 40 km/h
